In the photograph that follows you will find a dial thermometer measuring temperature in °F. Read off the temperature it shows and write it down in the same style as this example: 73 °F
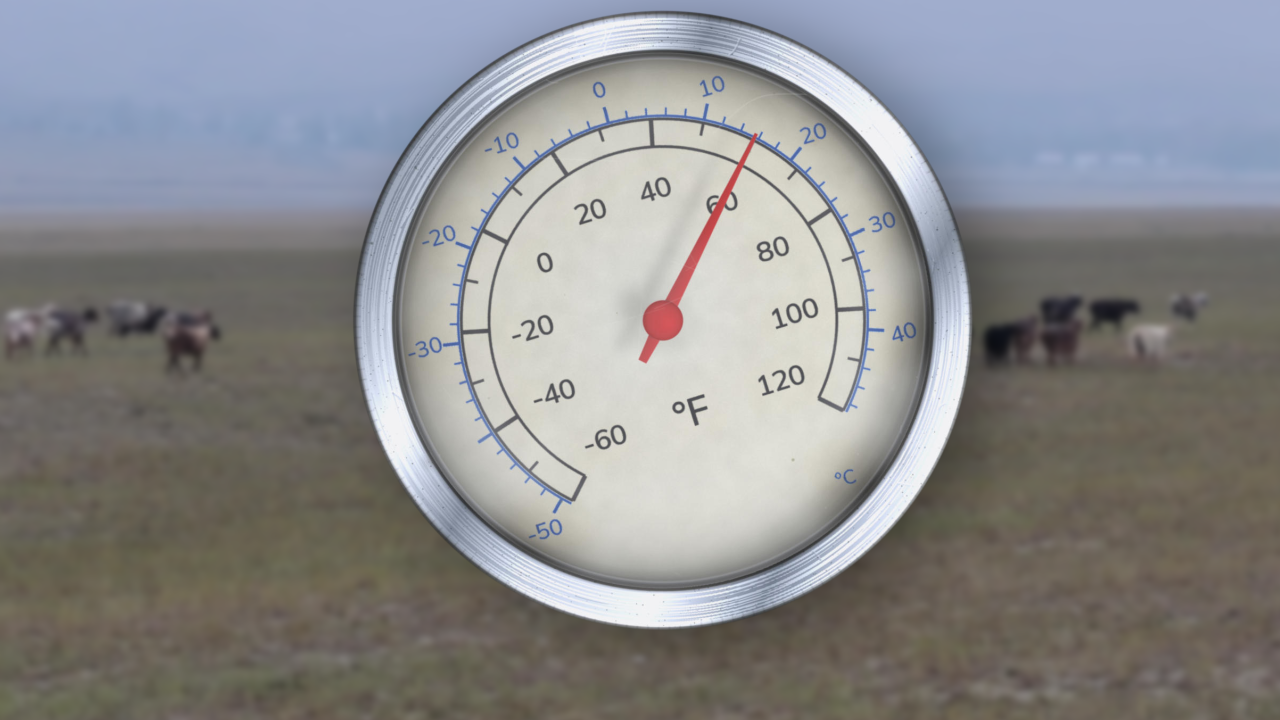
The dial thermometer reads 60 °F
